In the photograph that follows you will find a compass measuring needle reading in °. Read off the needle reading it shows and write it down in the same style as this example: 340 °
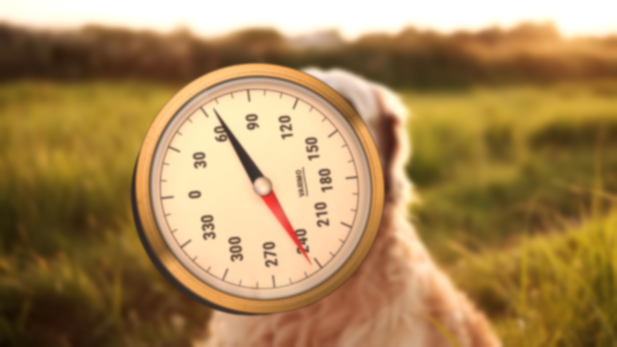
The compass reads 245 °
